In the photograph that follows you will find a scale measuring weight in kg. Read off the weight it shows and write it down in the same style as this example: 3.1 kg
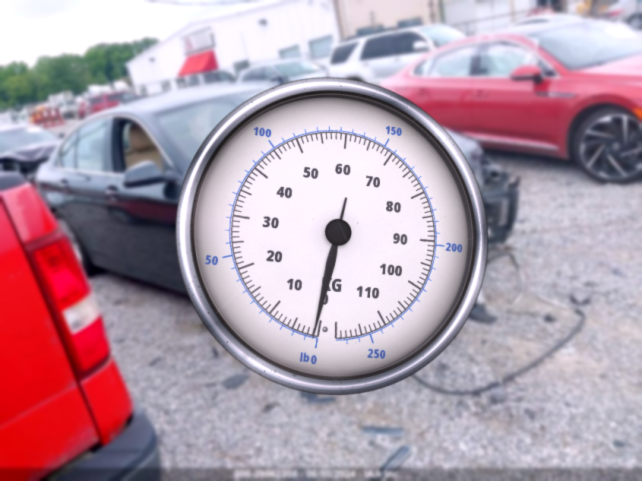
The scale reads 1 kg
